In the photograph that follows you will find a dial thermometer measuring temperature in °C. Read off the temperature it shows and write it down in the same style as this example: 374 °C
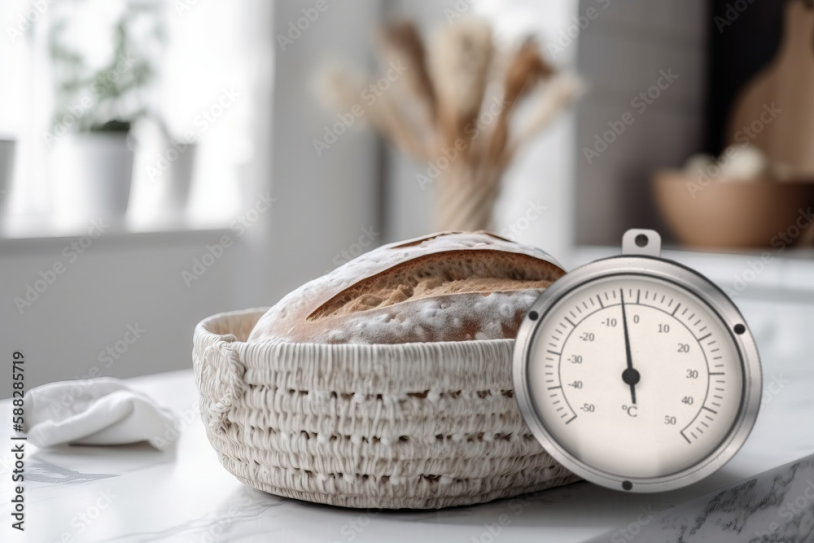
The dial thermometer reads -4 °C
